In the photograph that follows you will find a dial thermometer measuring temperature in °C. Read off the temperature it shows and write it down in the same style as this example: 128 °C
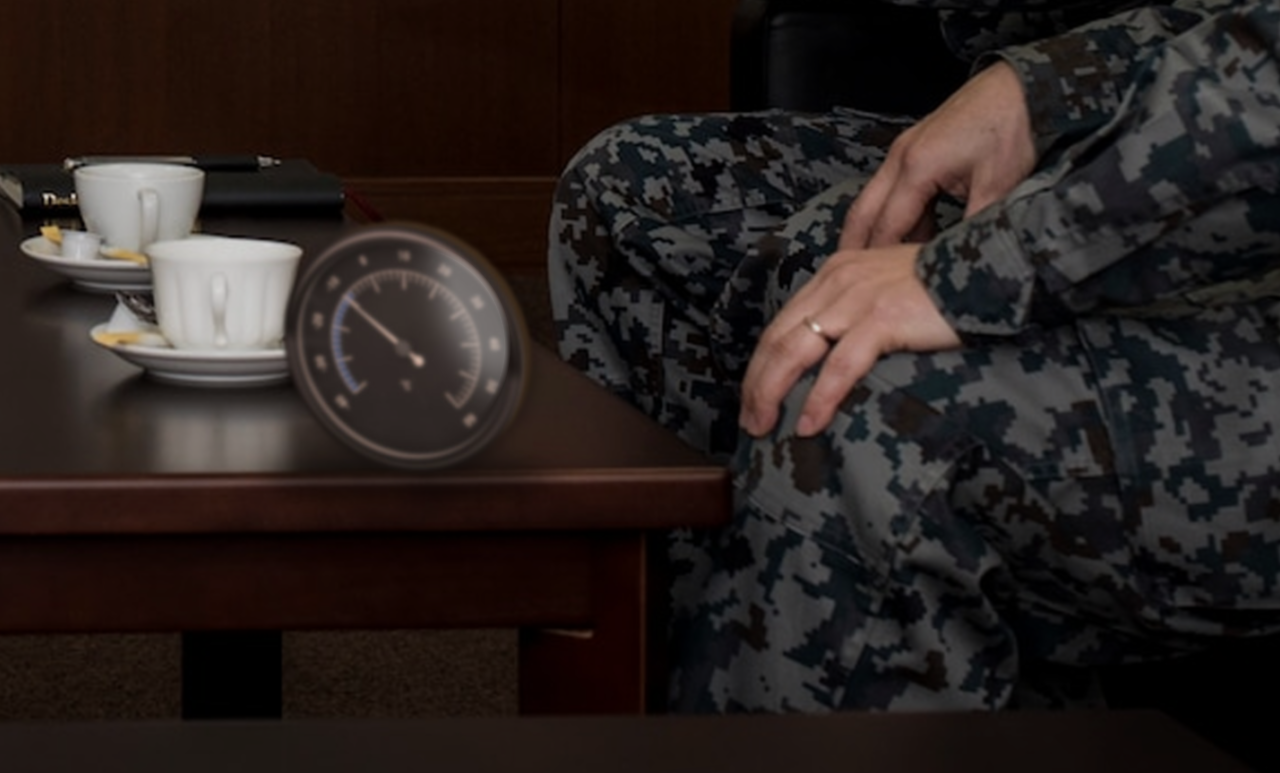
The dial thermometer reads -10 °C
